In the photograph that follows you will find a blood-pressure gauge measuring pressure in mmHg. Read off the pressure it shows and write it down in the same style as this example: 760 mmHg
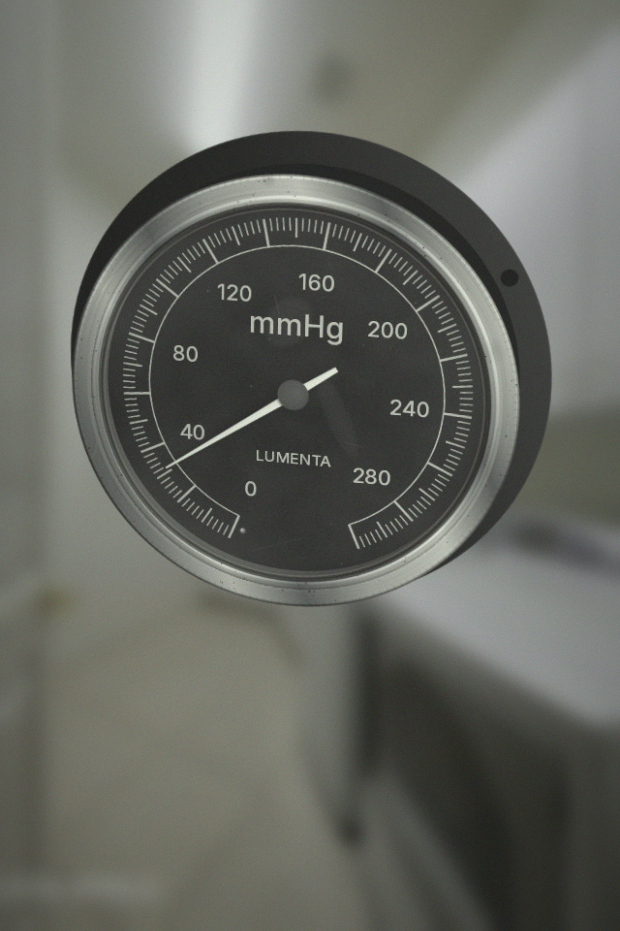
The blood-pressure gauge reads 32 mmHg
